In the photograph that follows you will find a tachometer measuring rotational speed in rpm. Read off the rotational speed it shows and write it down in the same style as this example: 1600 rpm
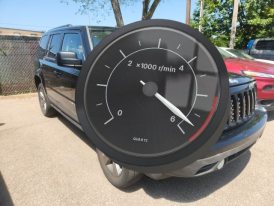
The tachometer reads 5750 rpm
